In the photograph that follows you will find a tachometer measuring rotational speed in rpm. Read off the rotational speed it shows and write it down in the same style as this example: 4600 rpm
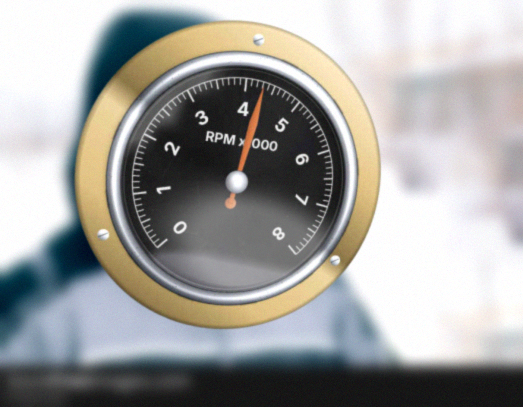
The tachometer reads 4300 rpm
